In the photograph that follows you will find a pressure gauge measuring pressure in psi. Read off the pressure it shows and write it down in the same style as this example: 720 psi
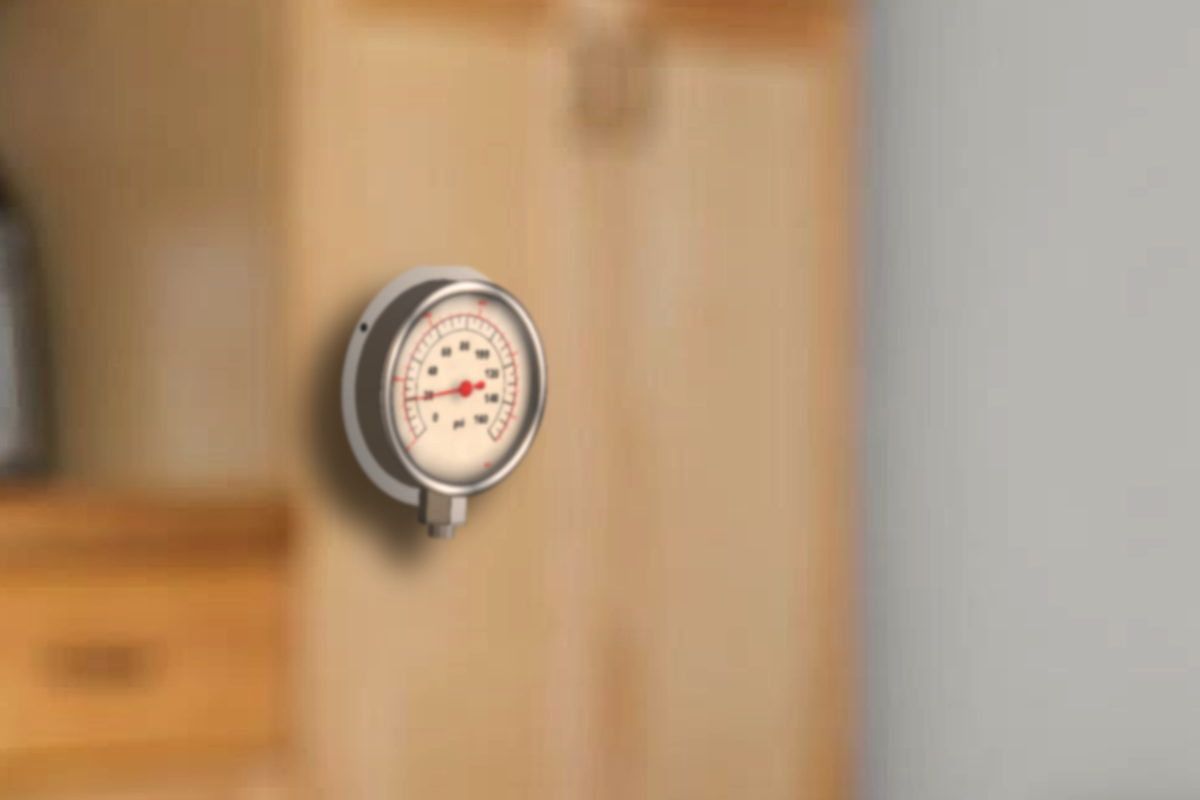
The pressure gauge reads 20 psi
